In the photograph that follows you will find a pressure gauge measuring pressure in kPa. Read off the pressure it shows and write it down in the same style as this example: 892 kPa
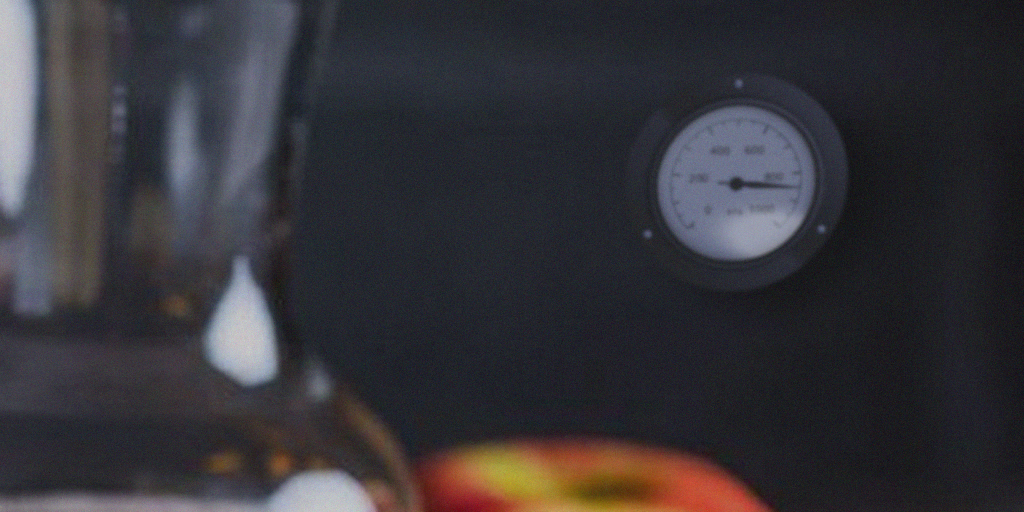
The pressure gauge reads 850 kPa
